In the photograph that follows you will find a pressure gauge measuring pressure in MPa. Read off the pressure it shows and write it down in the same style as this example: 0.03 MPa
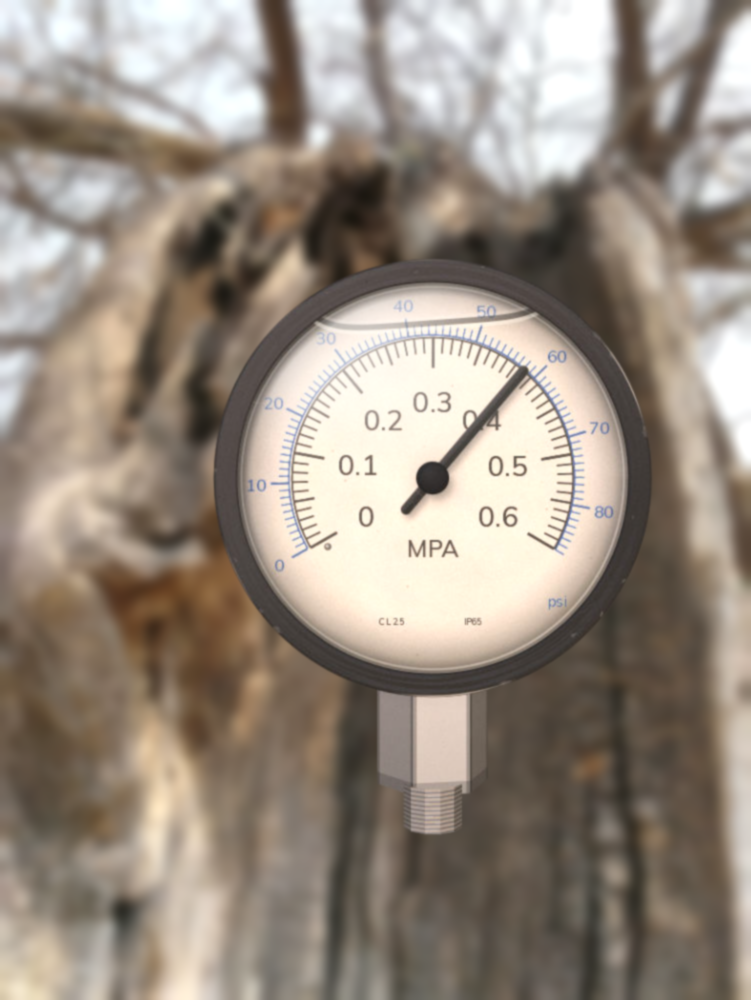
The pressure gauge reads 0.4 MPa
